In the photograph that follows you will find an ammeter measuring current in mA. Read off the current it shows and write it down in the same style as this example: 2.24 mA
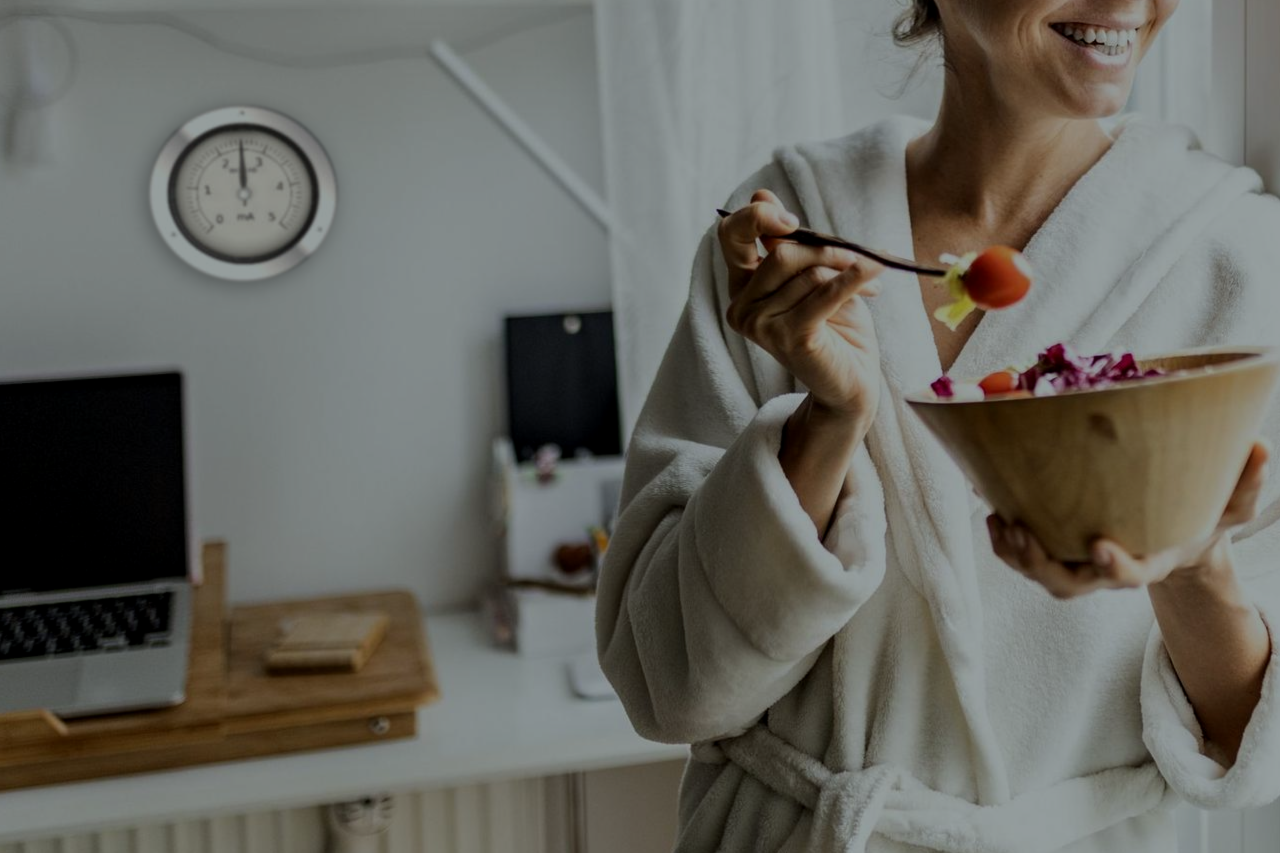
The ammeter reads 2.5 mA
